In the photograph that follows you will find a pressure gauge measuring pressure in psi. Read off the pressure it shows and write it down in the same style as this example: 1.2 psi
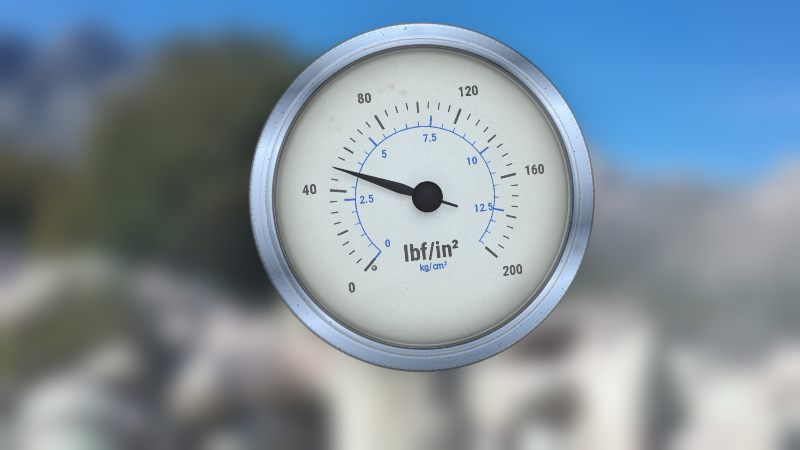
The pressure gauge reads 50 psi
